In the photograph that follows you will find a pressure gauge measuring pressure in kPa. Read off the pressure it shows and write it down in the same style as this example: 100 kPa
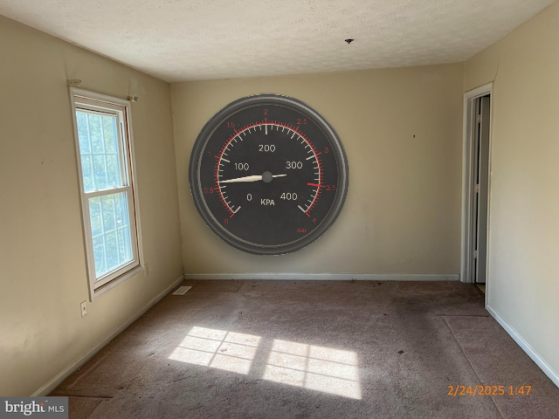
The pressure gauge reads 60 kPa
